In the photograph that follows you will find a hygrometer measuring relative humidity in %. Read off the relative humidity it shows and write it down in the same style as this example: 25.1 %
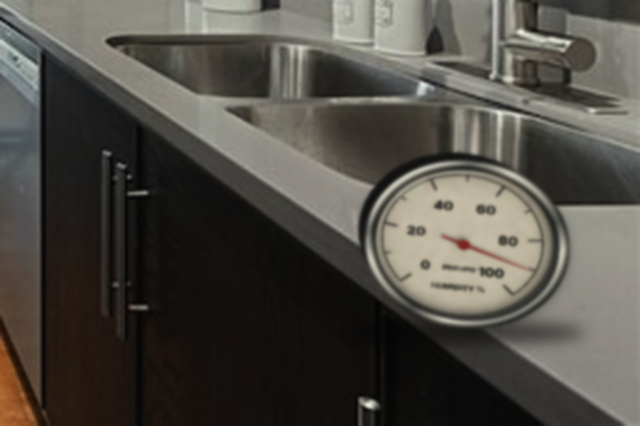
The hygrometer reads 90 %
